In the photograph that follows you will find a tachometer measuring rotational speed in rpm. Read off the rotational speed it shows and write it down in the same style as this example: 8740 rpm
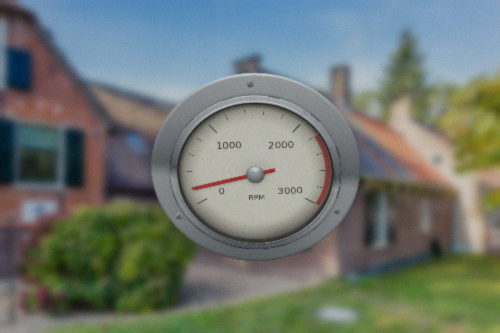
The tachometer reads 200 rpm
